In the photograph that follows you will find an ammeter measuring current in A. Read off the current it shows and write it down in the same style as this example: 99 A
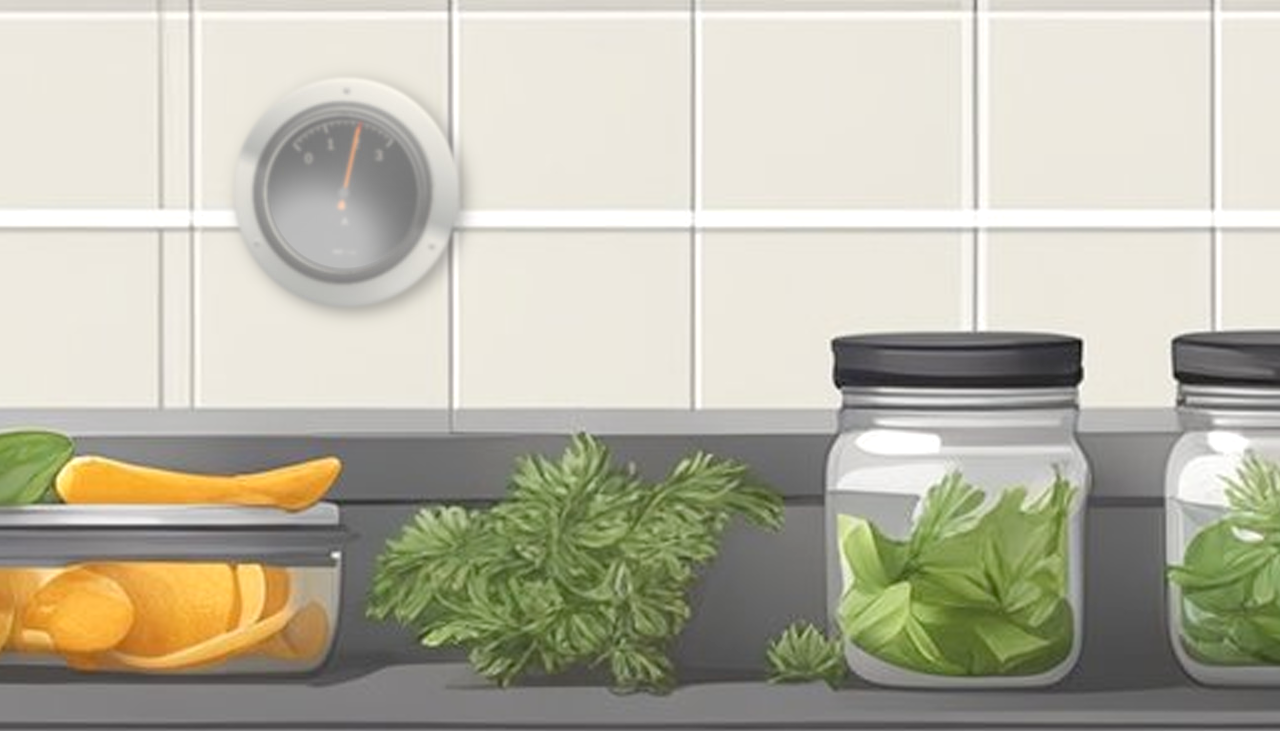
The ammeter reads 2 A
